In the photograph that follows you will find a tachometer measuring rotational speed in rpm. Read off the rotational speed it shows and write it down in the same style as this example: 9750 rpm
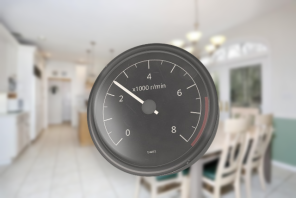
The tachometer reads 2500 rpm
